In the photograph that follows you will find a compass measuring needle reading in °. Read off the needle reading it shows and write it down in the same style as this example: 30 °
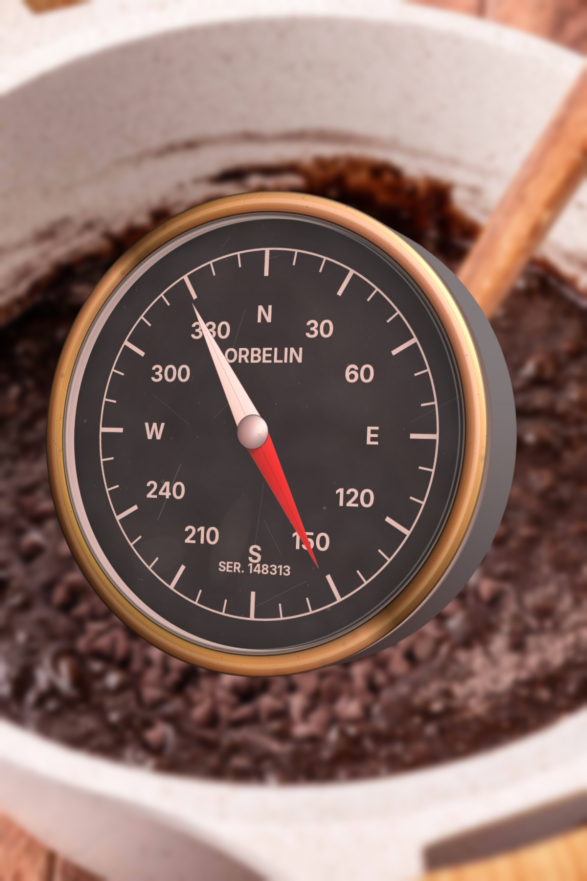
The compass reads 150 °
